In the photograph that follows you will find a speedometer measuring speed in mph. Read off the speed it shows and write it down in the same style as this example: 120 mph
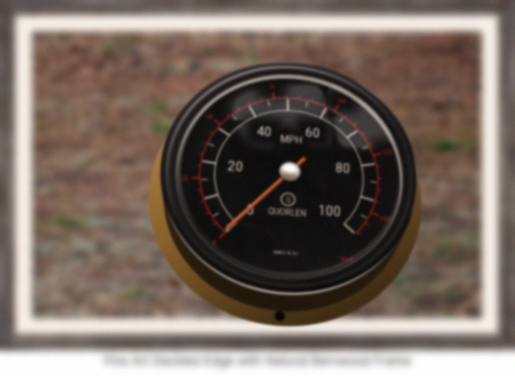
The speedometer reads 0 mph
